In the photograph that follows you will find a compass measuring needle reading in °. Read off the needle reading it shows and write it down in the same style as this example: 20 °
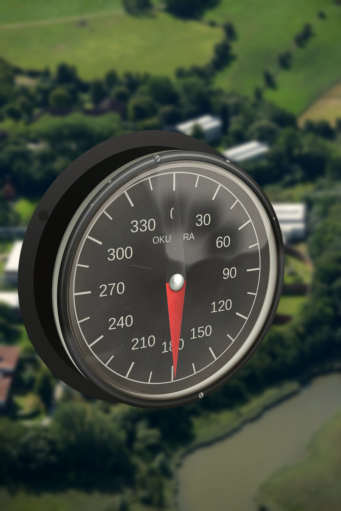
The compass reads 180 °
